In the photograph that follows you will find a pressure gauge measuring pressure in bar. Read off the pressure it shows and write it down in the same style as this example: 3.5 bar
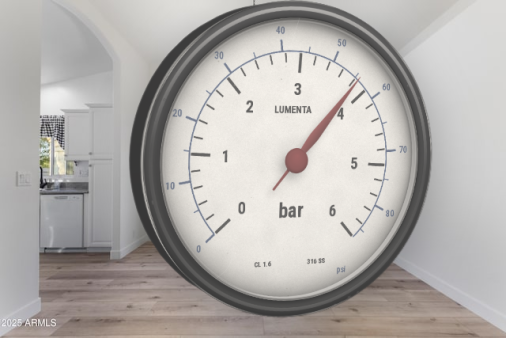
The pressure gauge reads 3.8 bar
